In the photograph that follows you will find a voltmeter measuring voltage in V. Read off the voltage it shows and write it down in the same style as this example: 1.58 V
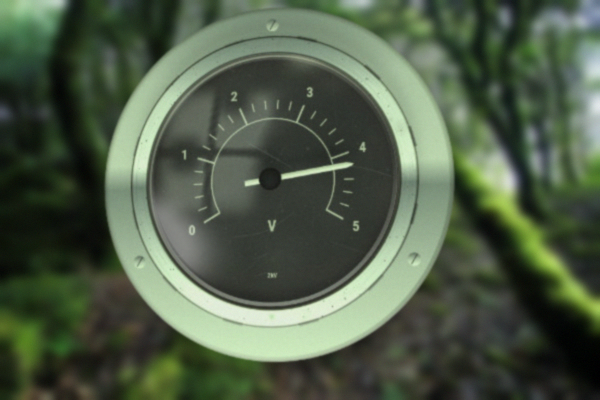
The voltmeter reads 4.2 V
